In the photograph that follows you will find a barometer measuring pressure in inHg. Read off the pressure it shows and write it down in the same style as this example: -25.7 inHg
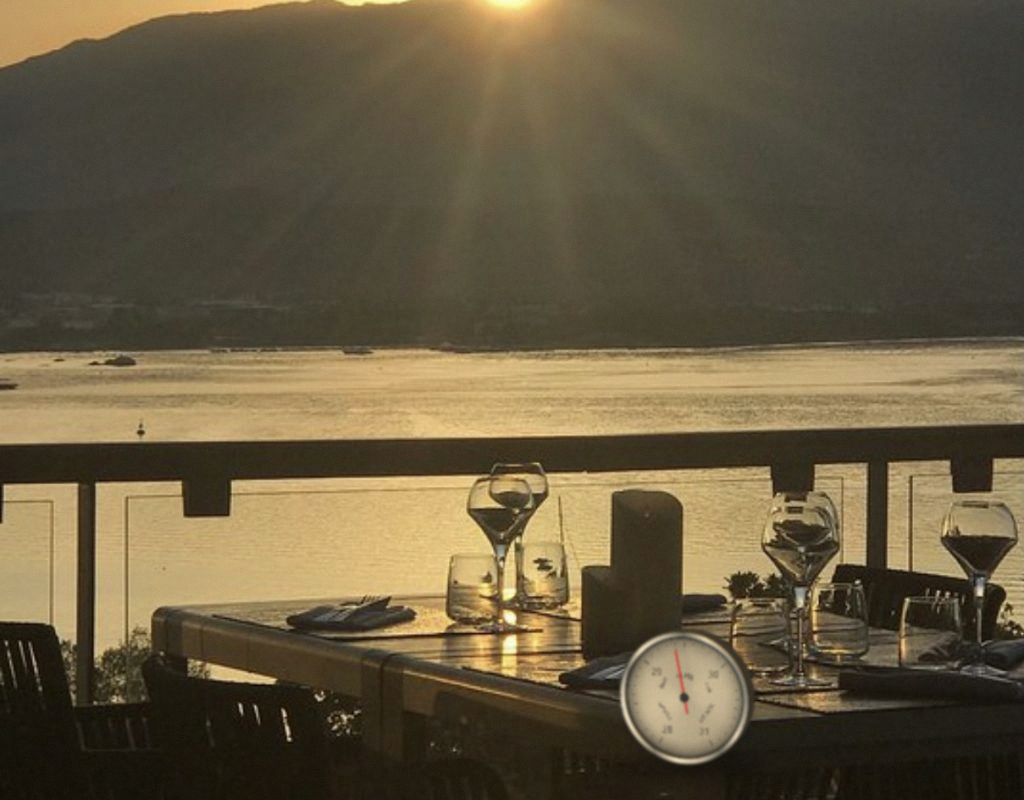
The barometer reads 29.4 inHg
